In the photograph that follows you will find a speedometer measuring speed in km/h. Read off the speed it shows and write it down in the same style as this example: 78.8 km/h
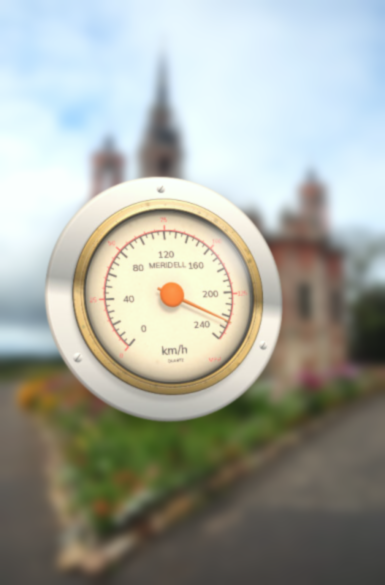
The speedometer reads 225 km/h
